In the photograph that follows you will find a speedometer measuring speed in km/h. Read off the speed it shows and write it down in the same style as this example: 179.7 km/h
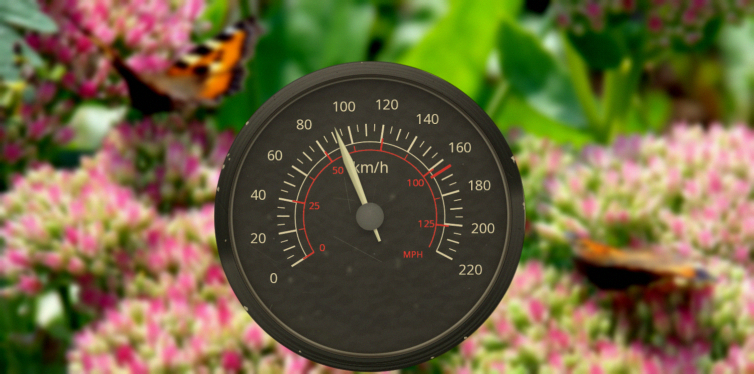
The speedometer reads 92.5 km/h
